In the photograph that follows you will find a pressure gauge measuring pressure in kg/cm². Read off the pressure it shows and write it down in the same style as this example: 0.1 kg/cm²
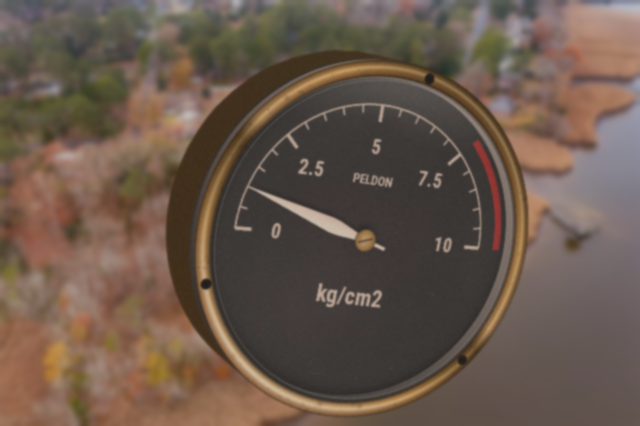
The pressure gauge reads 1 kg/cm²
